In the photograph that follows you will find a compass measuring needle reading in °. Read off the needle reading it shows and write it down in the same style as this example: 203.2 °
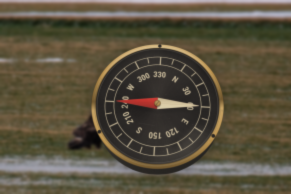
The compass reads 240 °
